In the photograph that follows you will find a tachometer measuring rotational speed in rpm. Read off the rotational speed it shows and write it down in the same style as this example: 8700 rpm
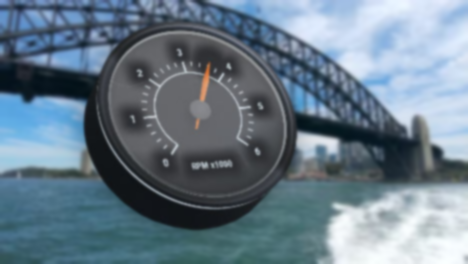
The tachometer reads 3600 rpm
